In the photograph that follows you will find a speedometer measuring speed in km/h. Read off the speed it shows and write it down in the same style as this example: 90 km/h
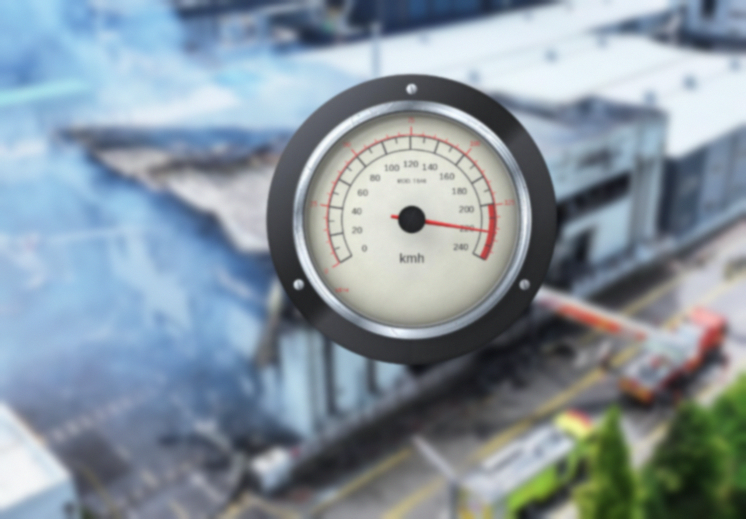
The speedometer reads 220 km/h
